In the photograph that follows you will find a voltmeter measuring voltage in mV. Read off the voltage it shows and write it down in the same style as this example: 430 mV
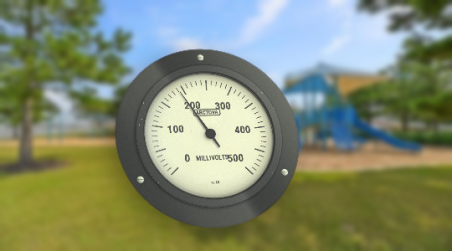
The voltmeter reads 190 mV
